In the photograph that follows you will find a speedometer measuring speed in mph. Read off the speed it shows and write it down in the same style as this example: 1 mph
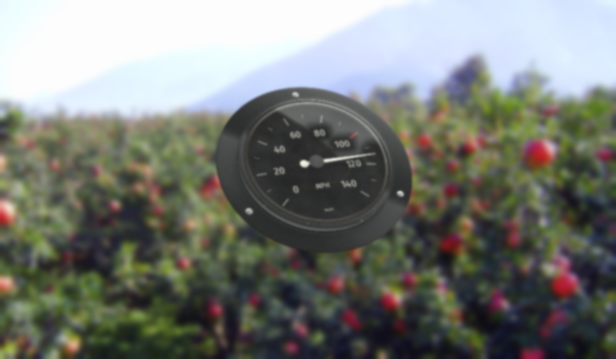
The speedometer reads 115 mph
